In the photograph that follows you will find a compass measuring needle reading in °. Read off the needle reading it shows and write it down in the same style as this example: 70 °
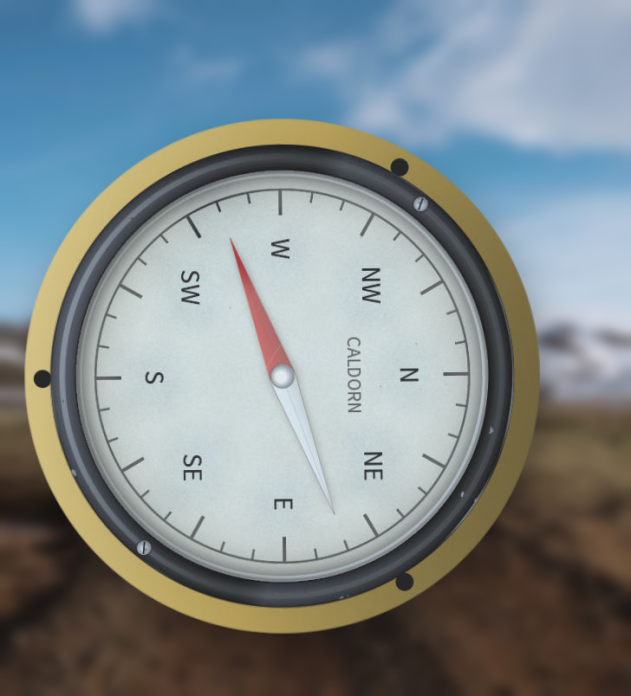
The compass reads 250 °
